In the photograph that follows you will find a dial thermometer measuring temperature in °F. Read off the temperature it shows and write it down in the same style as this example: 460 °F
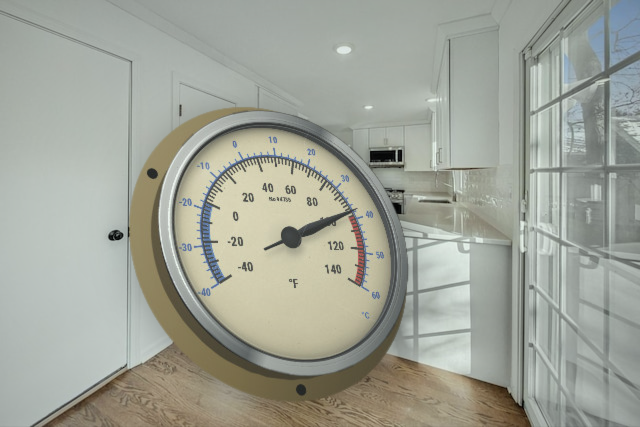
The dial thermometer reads 100 °F
